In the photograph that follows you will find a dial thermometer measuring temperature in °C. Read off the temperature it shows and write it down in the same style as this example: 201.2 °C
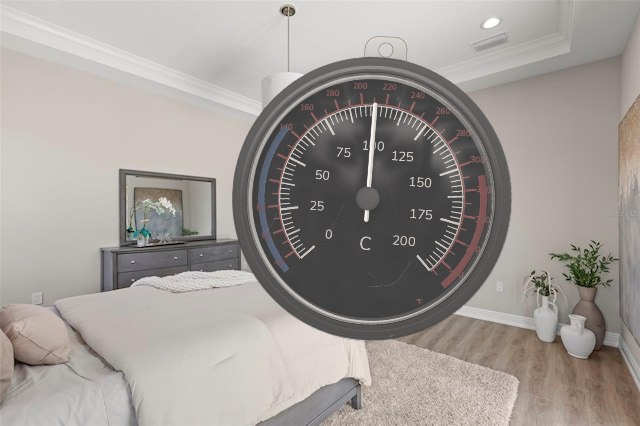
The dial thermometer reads 100 °C
